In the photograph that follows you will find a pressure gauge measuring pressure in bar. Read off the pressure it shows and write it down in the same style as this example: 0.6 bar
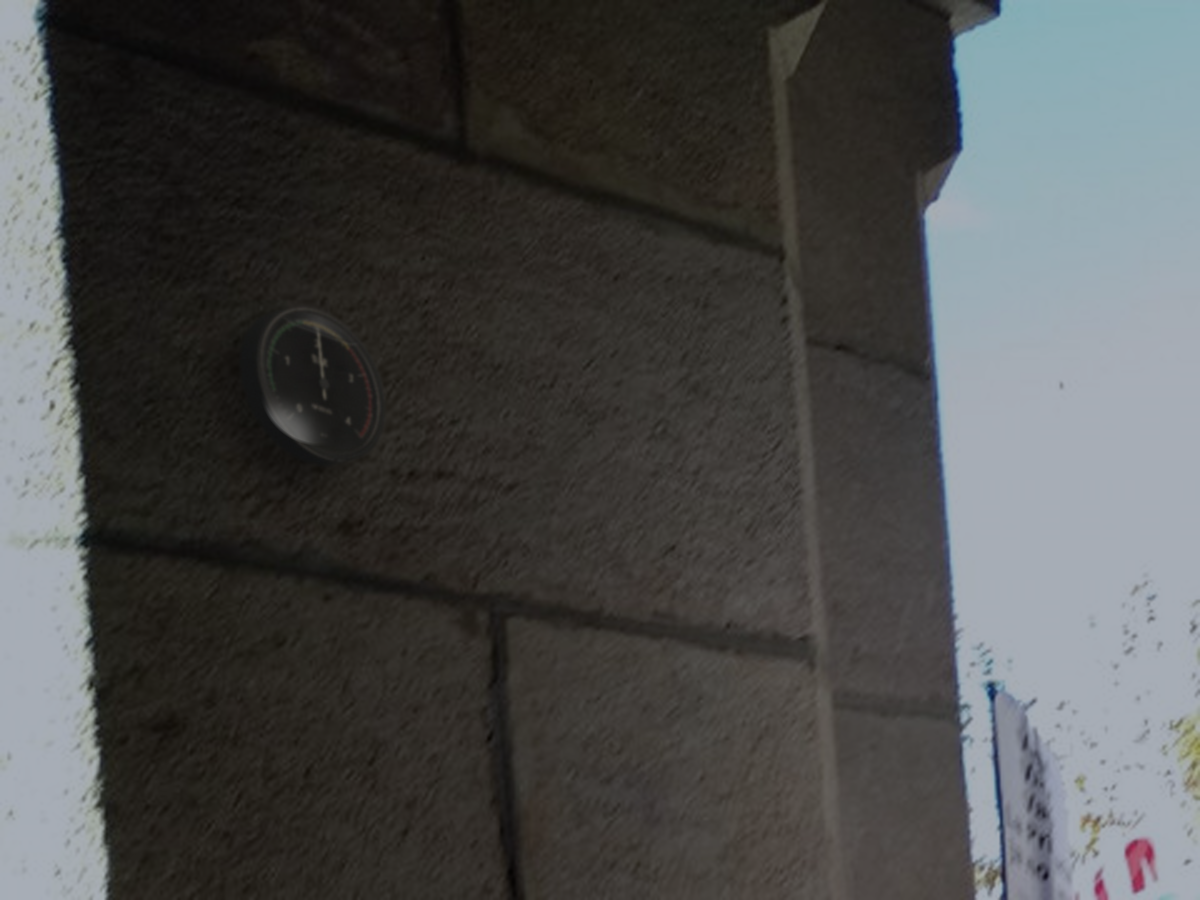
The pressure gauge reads 2 bar
